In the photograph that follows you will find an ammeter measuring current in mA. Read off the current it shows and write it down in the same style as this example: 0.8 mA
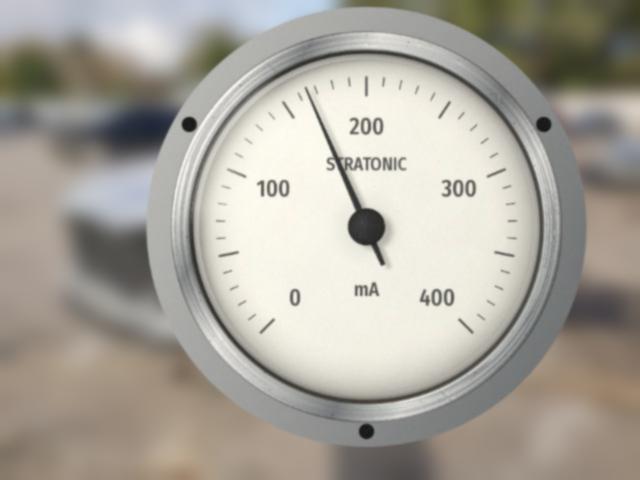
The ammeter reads 165 mA
